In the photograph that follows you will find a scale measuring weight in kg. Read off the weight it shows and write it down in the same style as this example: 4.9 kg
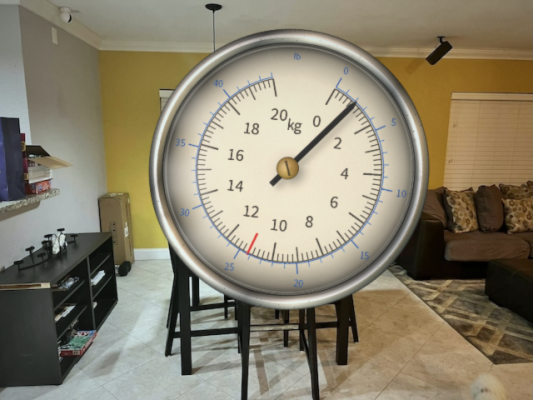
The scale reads 1 kg
